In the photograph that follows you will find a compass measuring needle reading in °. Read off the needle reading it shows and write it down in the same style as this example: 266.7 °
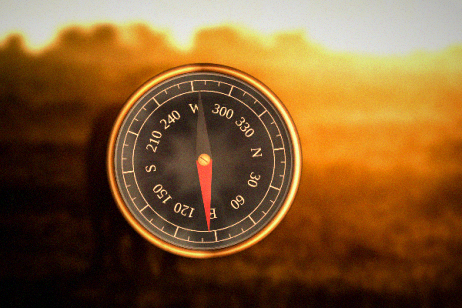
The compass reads 95 °
